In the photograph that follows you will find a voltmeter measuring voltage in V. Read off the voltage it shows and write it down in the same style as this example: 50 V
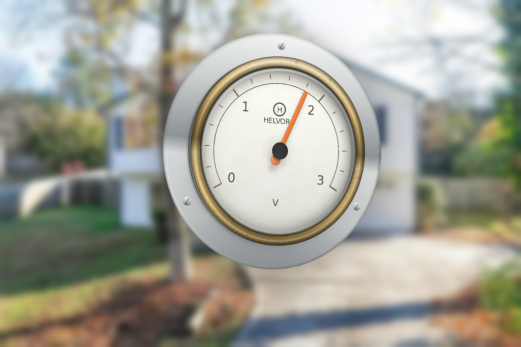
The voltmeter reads 1.8 V
